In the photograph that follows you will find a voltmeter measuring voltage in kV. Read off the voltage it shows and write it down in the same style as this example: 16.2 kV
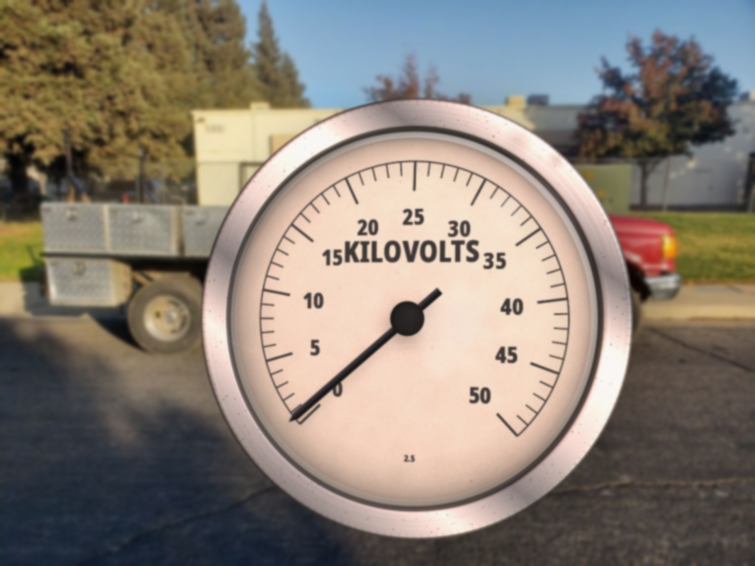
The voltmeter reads 0.5 kV
